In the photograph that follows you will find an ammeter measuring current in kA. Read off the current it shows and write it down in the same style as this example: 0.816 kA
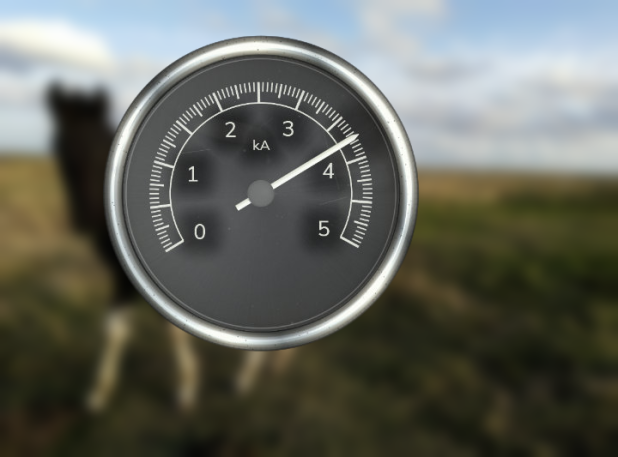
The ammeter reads 3.75 kA
